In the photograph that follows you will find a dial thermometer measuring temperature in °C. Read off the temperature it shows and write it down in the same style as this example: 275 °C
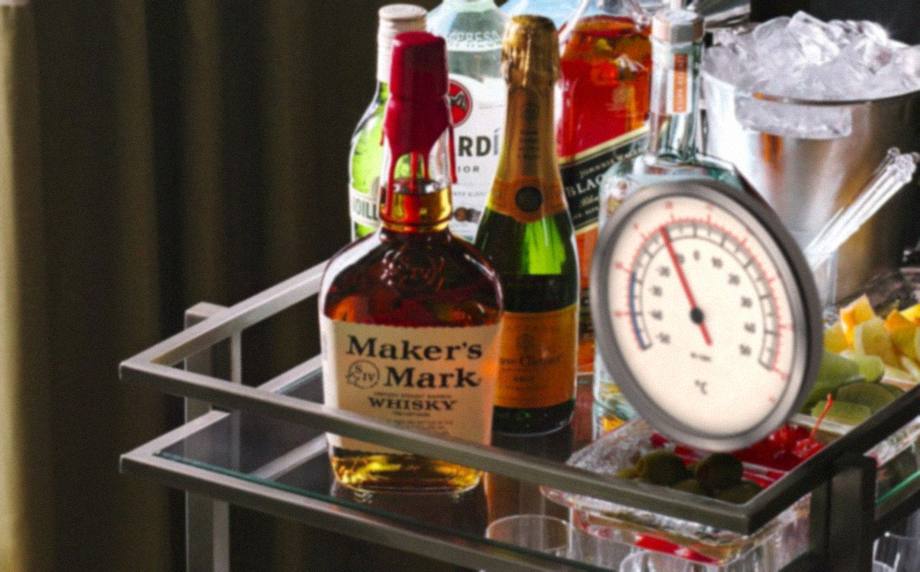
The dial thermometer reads -10 °C
